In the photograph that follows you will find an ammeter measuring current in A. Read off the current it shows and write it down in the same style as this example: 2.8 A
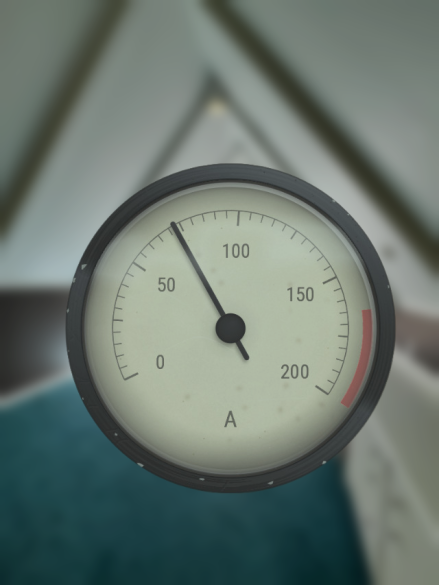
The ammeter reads 72.5 A
